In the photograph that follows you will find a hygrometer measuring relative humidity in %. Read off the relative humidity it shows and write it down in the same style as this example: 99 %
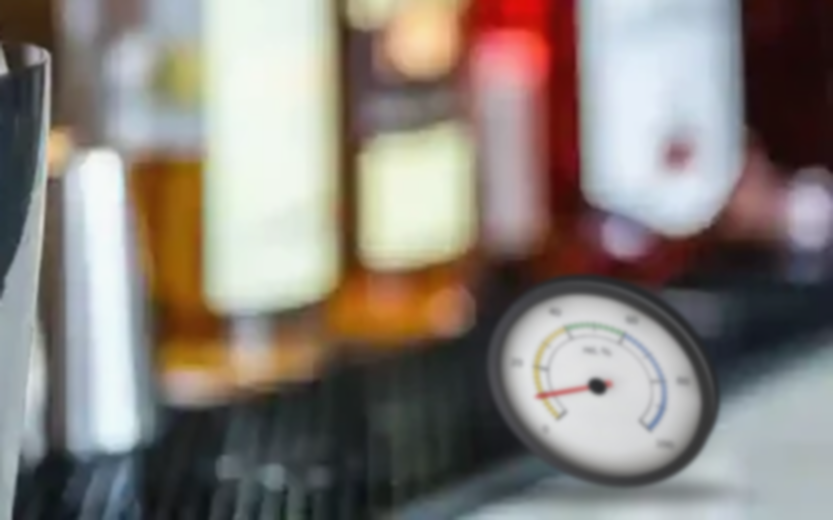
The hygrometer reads 10 %
